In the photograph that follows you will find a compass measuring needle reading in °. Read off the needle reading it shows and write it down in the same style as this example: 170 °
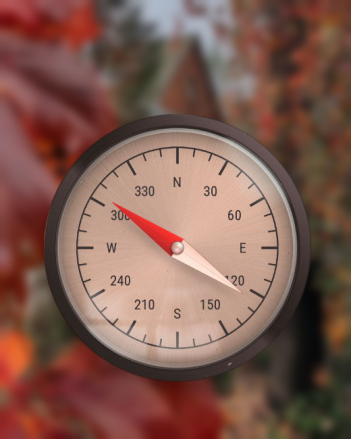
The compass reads 305 °
